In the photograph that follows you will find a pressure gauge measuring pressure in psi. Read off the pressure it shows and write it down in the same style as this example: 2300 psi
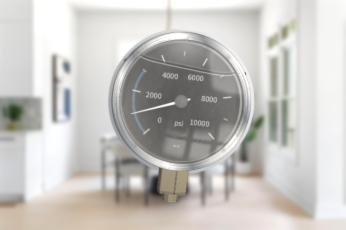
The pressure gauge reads 1000 psi
